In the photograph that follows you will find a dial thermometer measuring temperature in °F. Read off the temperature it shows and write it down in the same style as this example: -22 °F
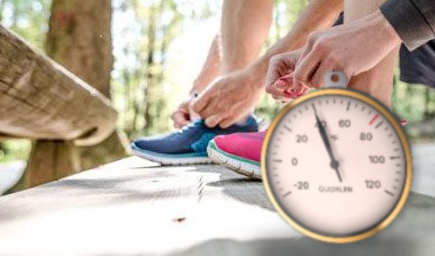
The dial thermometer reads 40 °F
